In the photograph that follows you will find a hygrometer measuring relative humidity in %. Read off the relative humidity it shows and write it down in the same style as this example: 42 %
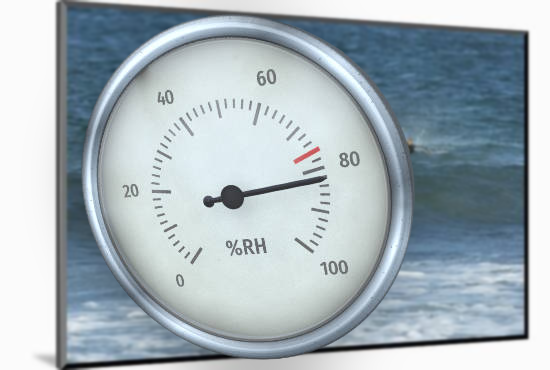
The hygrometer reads 82 %
